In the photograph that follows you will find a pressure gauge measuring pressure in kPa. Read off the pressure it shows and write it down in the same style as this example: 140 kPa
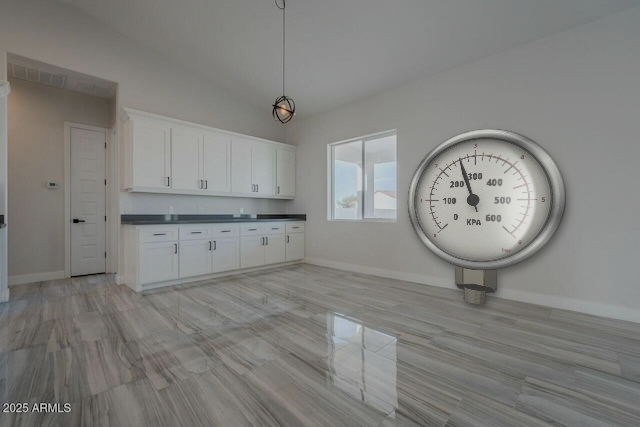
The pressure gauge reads 260 kPa
